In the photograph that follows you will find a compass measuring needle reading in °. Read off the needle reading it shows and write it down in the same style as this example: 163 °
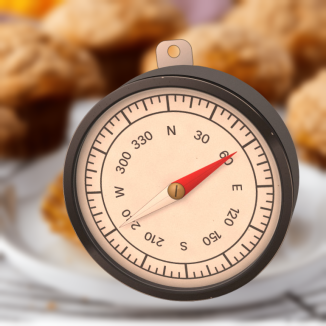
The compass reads 60 °
